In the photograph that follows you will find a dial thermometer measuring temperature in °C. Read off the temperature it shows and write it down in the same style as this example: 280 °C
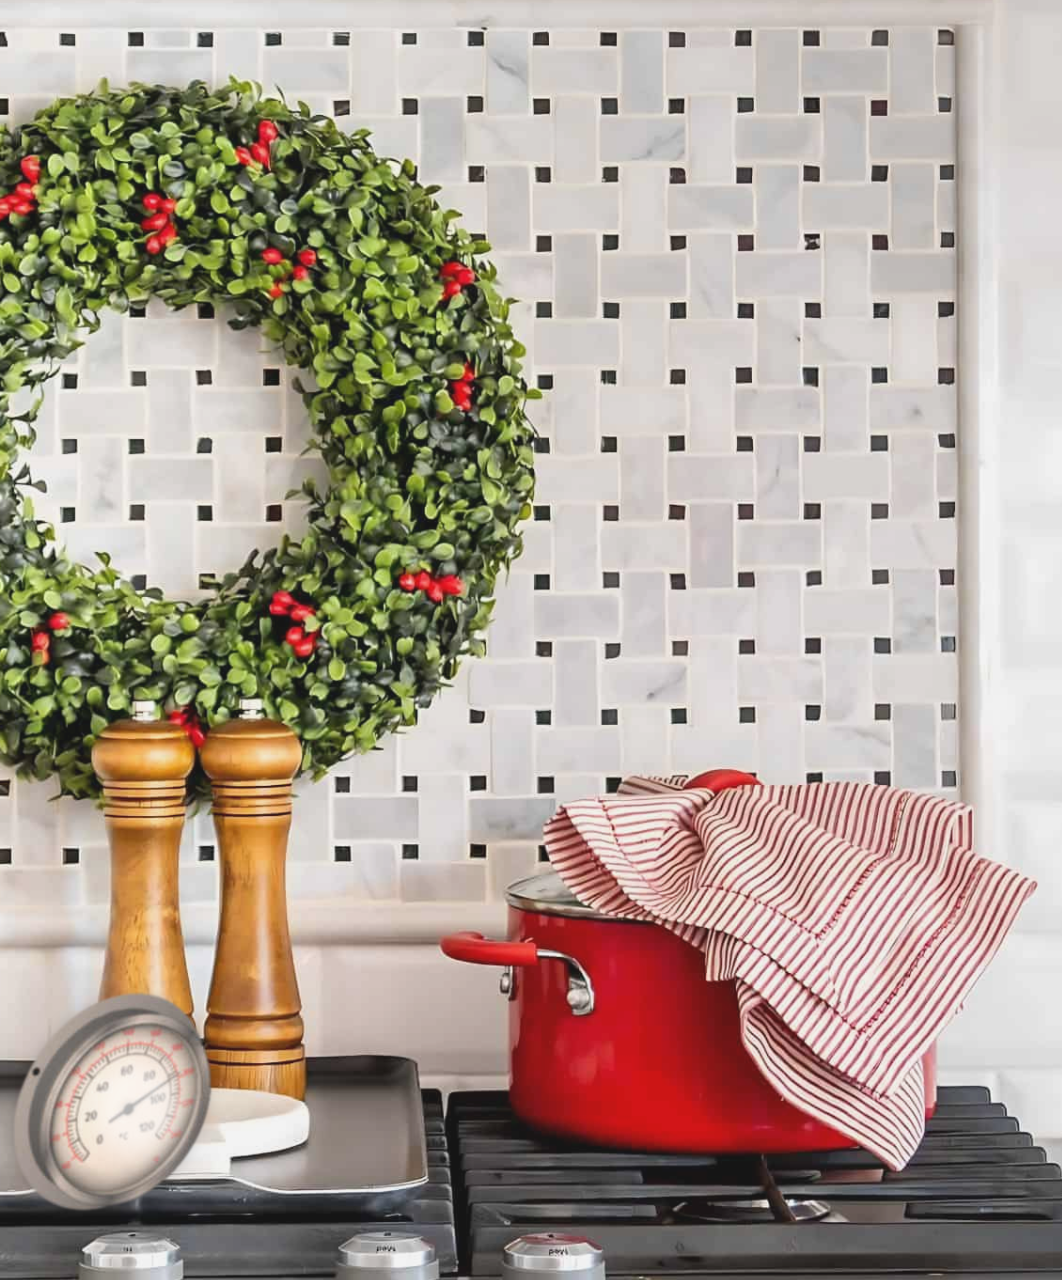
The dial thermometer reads 90 °C
